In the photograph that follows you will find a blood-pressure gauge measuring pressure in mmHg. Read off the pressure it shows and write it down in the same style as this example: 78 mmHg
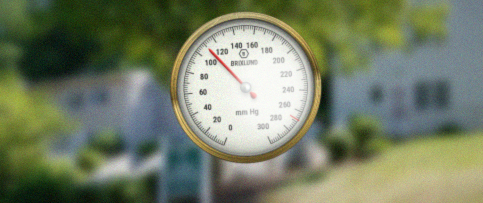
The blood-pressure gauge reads 110 mmHg
